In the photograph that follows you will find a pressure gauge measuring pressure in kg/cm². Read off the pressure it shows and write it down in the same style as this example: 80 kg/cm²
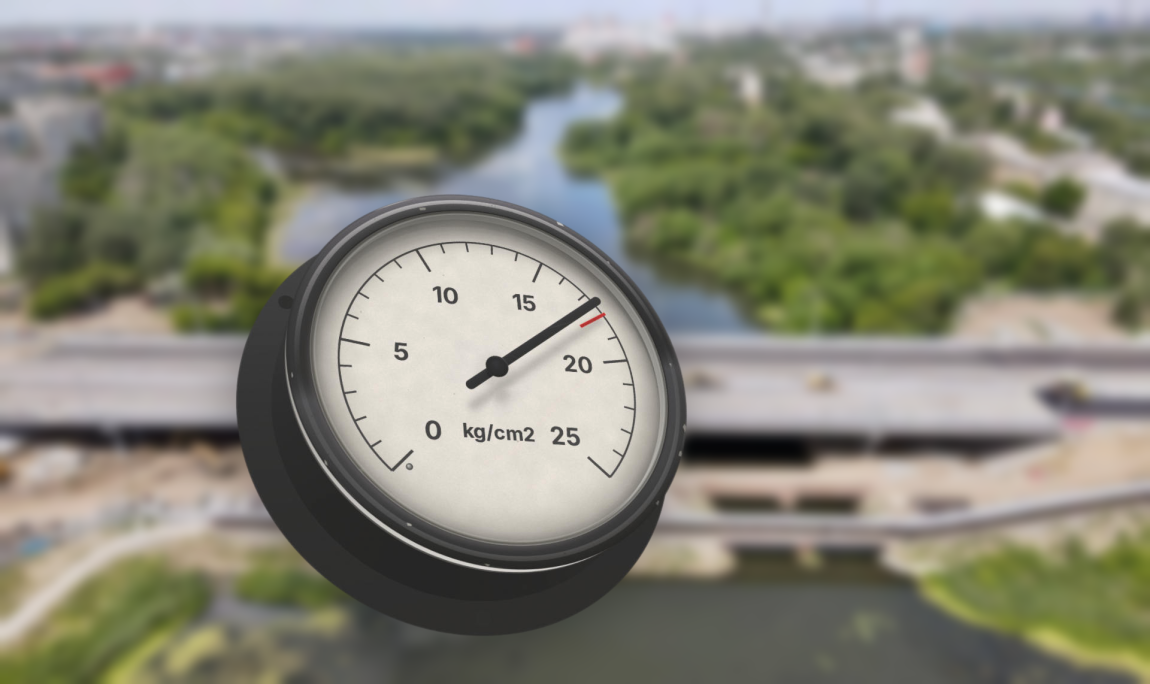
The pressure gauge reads 17.5 kg/cm²
